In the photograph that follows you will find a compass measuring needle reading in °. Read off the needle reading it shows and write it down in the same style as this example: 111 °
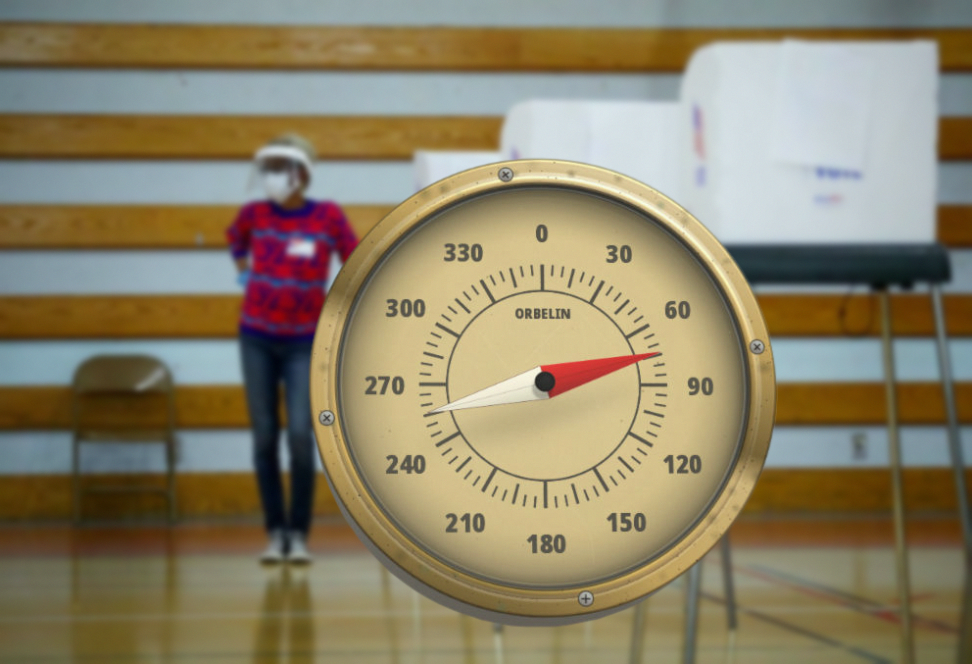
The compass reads 75 °
